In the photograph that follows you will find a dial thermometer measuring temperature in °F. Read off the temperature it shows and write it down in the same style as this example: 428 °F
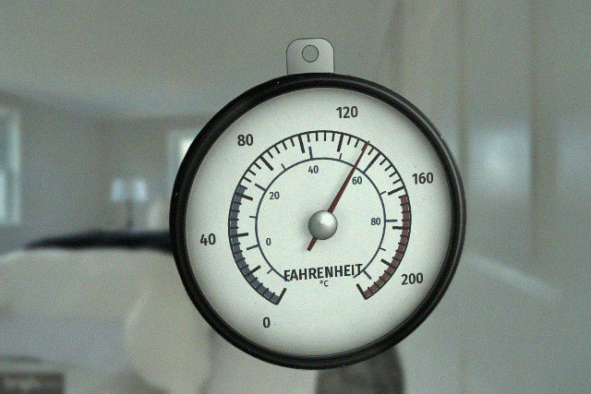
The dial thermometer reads 132 °F
